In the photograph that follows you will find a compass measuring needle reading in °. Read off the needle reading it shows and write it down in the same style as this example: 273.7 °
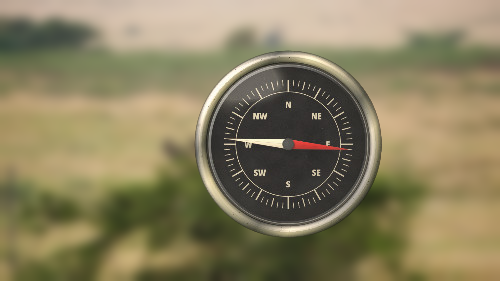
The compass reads 95 °
